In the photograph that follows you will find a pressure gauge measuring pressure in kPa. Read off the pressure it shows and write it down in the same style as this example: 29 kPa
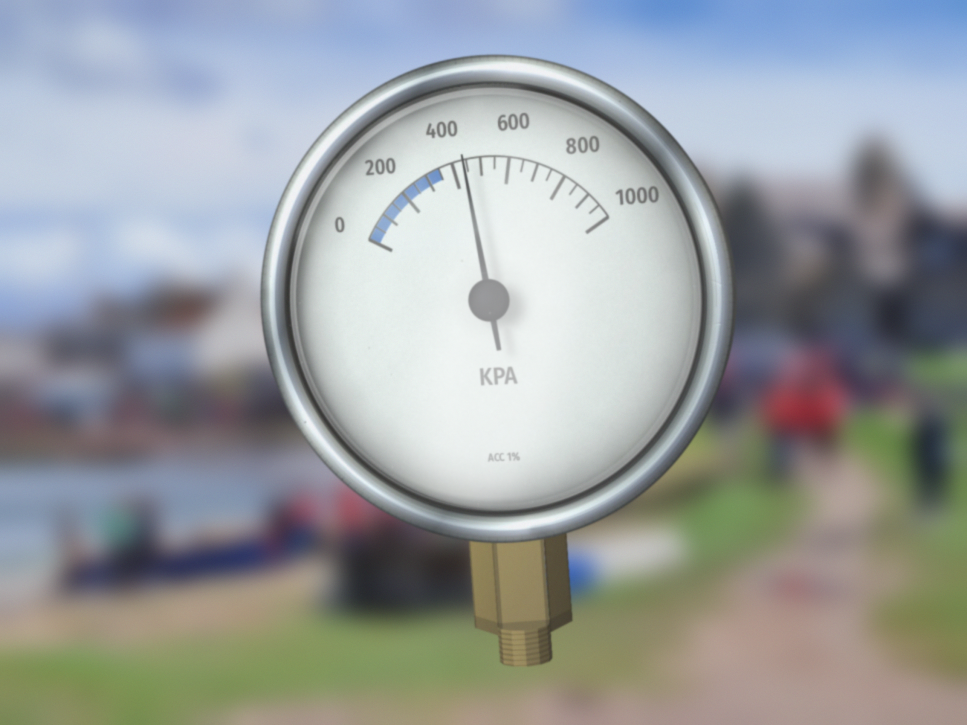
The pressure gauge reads 450 kPa
